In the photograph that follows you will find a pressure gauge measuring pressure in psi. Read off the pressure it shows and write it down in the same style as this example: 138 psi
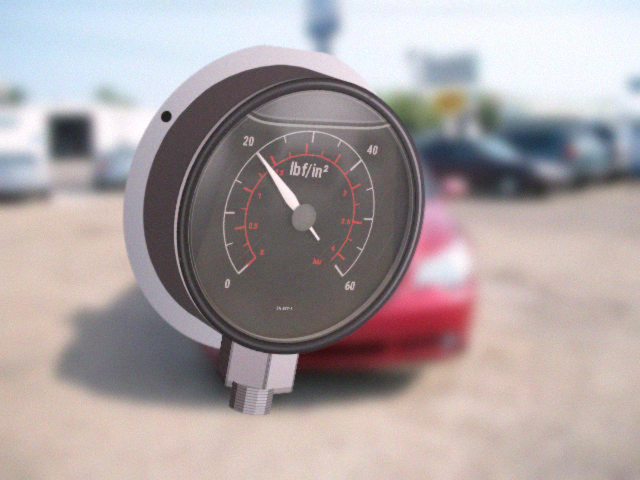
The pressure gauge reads 20 psi
